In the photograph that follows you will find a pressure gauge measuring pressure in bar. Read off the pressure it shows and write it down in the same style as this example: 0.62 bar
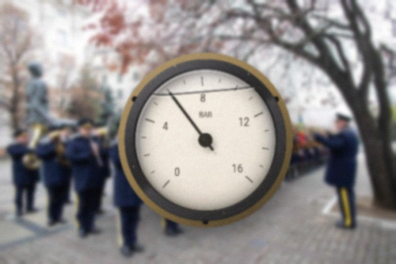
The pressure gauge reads 6 bar
